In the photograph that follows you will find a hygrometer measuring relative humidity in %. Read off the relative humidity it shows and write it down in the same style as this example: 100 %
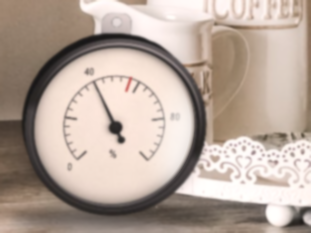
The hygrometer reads 40 %
